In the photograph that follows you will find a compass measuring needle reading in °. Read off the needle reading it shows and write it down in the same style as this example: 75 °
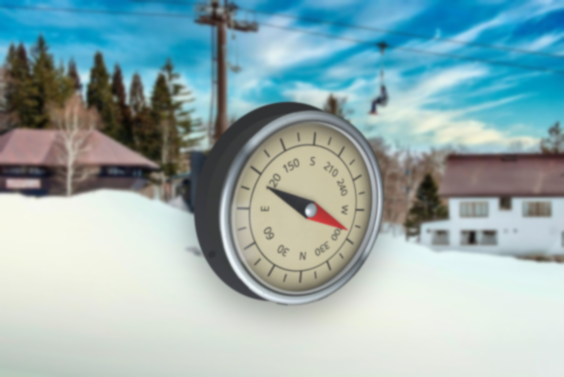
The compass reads 292.5 °
